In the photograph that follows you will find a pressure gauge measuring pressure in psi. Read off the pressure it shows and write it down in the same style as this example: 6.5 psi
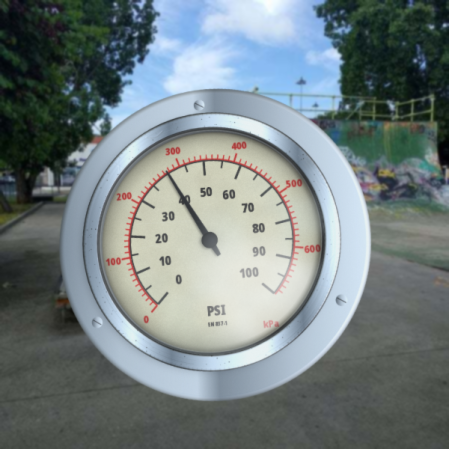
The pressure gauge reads 40 psi
